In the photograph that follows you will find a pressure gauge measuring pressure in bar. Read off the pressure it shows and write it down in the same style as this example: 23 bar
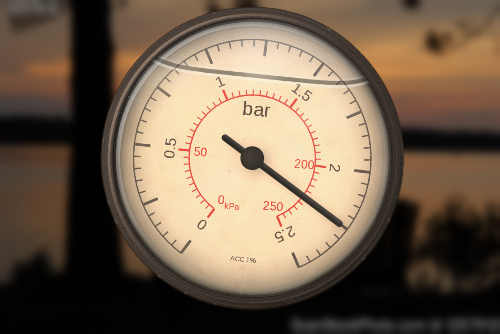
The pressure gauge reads 2.25 bar
